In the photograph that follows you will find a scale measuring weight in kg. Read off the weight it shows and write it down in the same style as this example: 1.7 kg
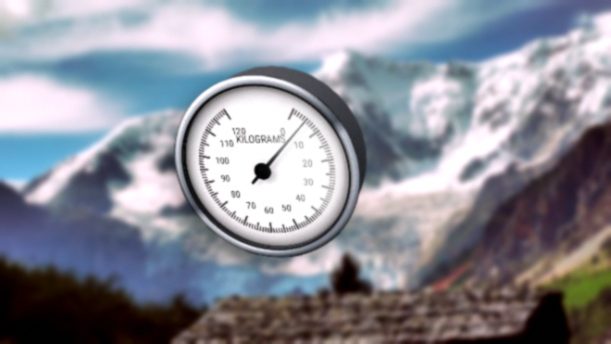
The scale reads 5 kg
